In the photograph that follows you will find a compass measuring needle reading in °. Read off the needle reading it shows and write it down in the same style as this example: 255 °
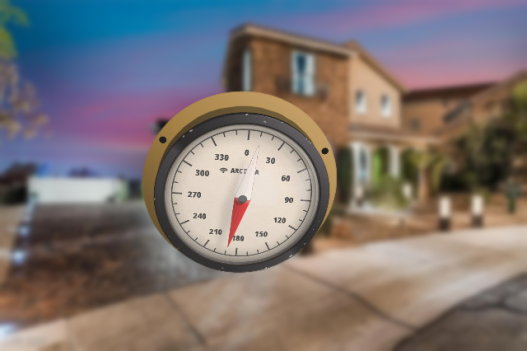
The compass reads 190 °
